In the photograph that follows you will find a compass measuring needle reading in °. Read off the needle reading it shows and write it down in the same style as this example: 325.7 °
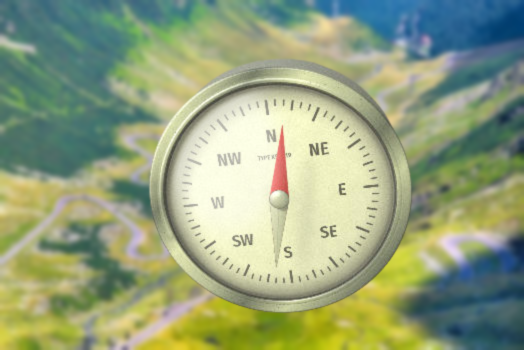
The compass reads 10 °
